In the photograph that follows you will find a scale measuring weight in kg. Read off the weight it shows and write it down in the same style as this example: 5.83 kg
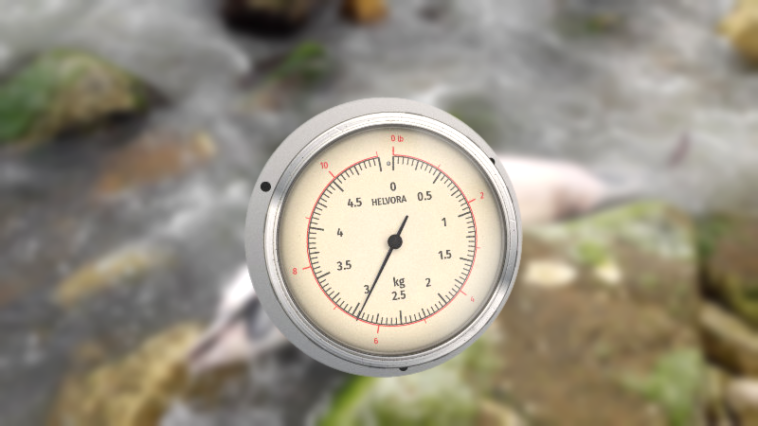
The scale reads 2.95 kg
